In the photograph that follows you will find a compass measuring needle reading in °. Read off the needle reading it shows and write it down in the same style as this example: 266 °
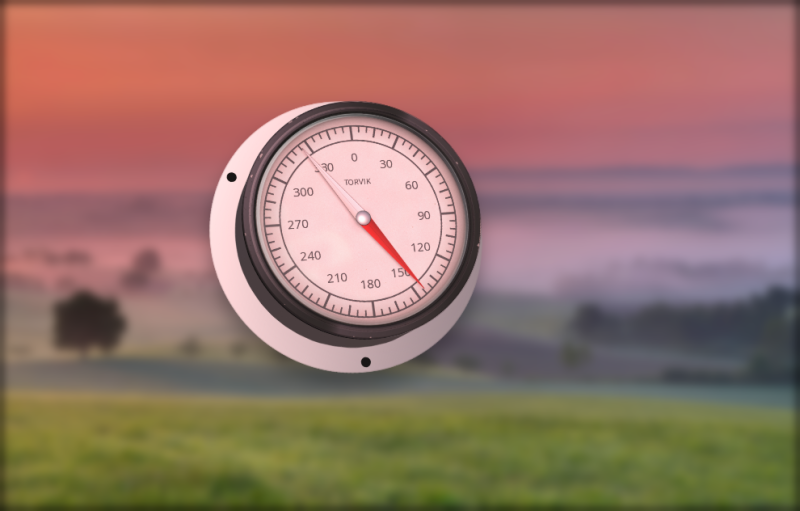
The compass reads 145 °
